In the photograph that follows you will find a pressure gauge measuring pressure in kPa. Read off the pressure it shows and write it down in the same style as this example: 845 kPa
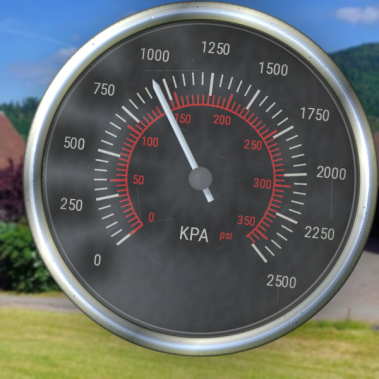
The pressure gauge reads 950 kPa
